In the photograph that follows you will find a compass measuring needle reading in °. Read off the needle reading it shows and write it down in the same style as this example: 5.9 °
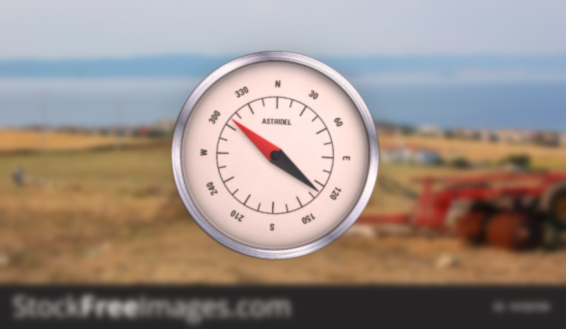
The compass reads 307.5 °
